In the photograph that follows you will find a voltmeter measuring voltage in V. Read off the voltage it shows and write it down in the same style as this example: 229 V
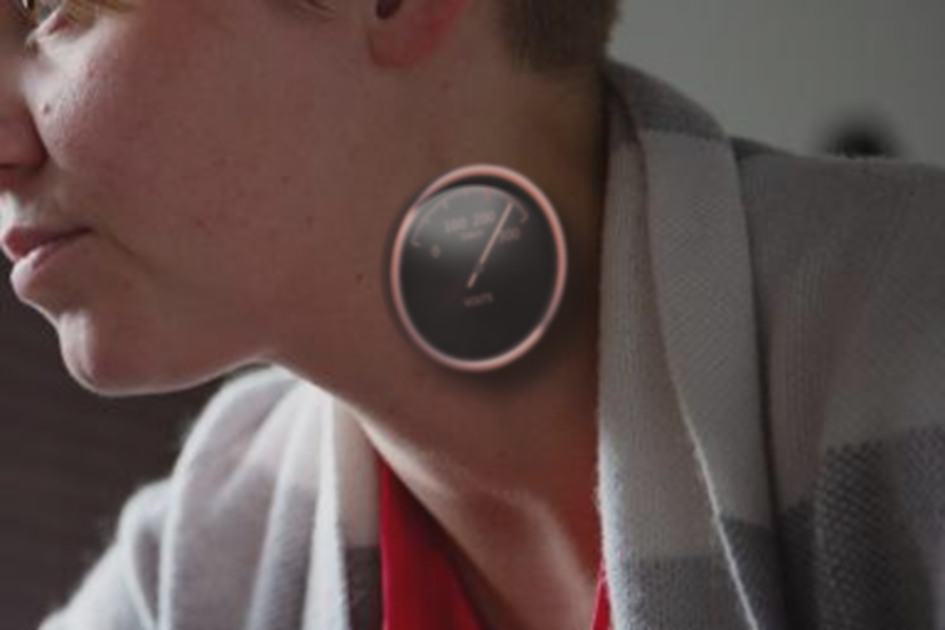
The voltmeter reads 250 V
